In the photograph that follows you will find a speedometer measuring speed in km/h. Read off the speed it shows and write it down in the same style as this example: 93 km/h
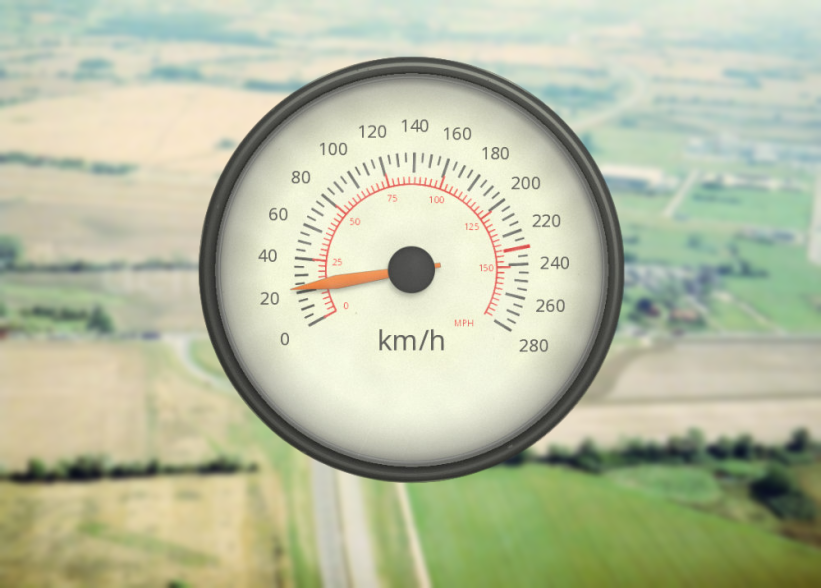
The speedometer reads 22.5 km/h
